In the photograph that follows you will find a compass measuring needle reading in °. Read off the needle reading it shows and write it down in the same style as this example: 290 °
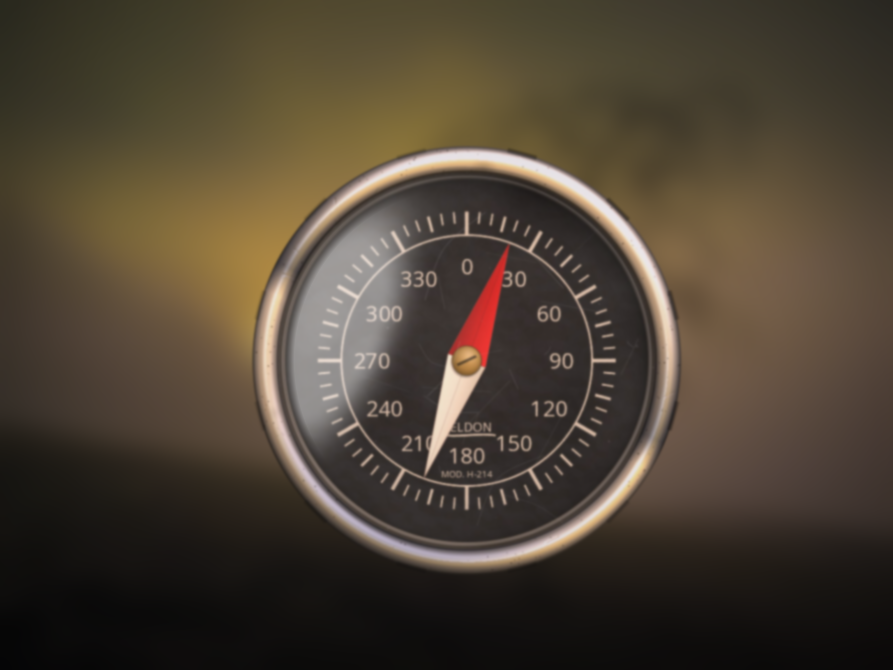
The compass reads 20 °
